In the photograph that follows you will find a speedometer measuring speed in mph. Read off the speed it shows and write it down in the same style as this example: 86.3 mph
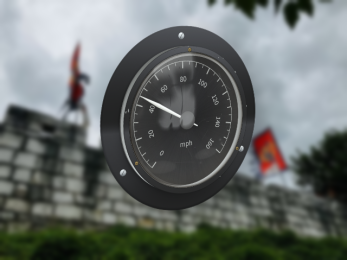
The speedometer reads 45 mph
